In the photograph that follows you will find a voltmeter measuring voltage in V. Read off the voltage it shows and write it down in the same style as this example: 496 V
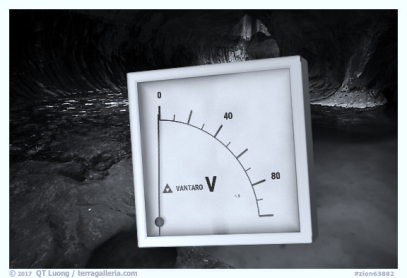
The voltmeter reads 0 V
